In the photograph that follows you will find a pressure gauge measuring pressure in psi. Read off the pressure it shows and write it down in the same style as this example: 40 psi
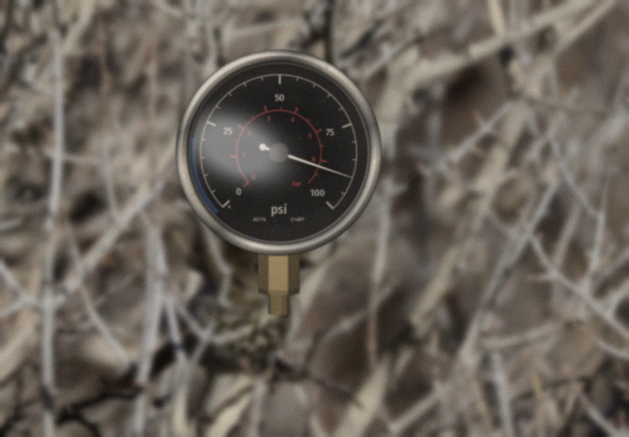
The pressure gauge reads 90 psi
